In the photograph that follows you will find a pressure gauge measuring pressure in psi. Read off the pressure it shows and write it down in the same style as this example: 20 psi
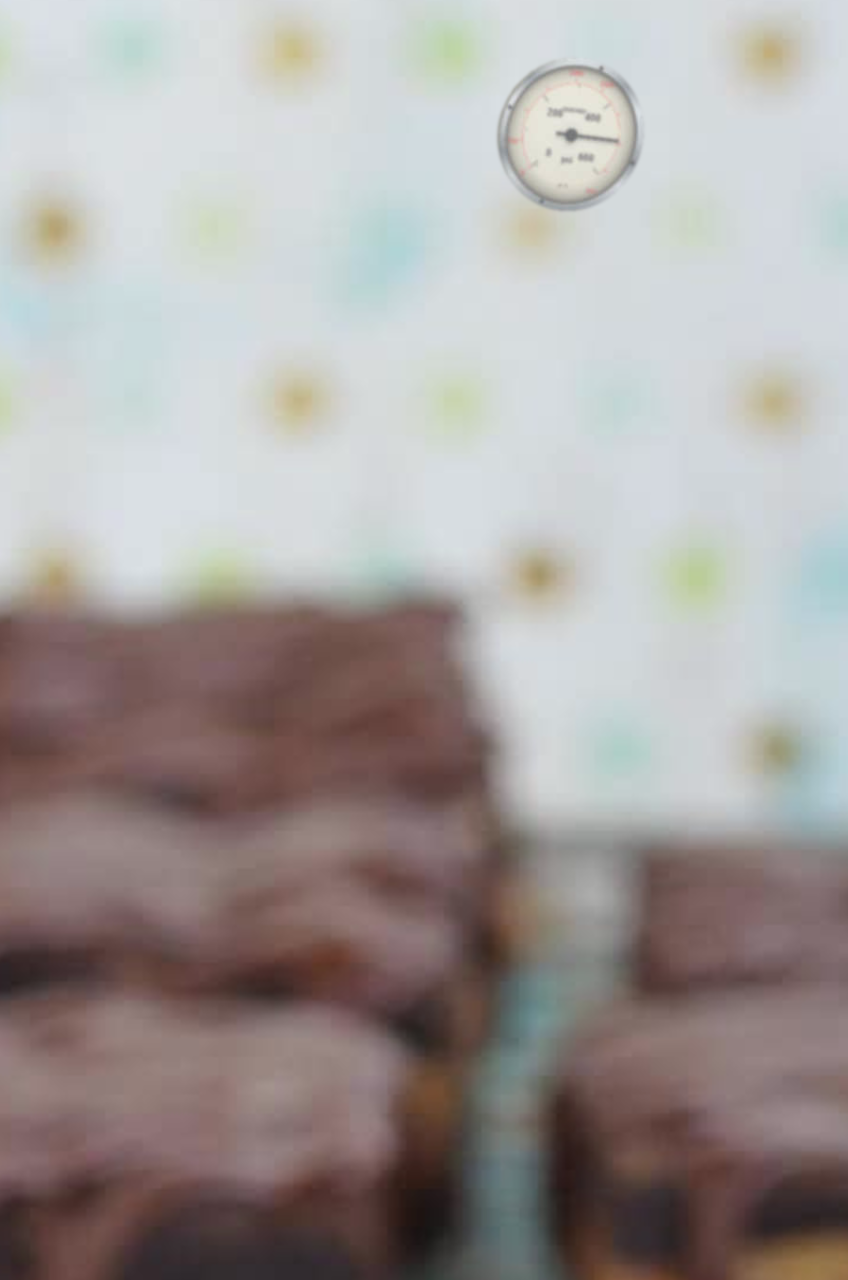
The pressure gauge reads 500 psi
